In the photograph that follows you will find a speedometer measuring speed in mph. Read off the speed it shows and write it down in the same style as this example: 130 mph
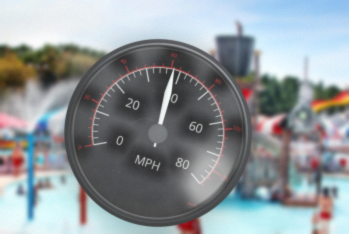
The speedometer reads 38 mph
